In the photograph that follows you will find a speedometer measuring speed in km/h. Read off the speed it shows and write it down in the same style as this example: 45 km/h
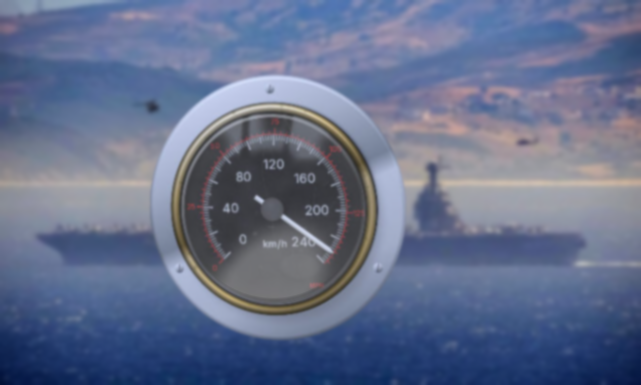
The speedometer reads 230 km/h
